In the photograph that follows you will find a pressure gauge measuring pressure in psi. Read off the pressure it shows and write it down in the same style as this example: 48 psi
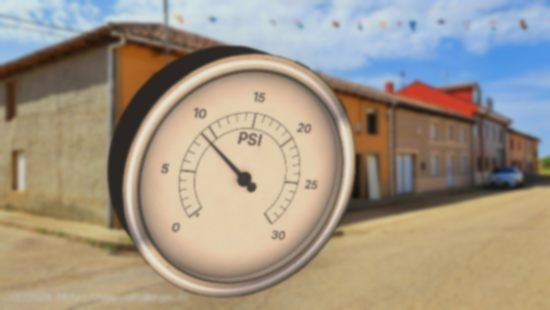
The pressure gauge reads 9 psi
